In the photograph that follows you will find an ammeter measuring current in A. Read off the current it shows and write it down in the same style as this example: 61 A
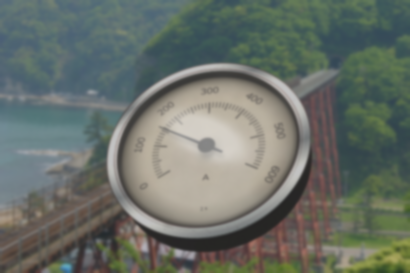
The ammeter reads 150 A
